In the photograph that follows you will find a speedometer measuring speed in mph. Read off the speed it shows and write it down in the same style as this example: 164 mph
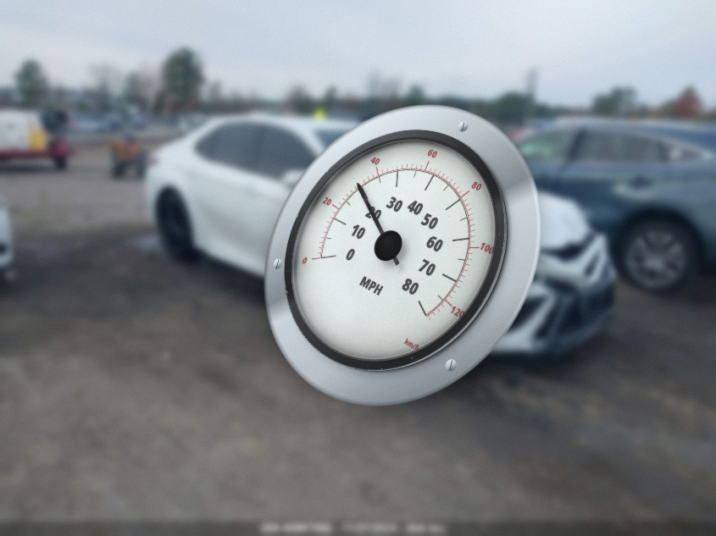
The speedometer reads 20 mph
